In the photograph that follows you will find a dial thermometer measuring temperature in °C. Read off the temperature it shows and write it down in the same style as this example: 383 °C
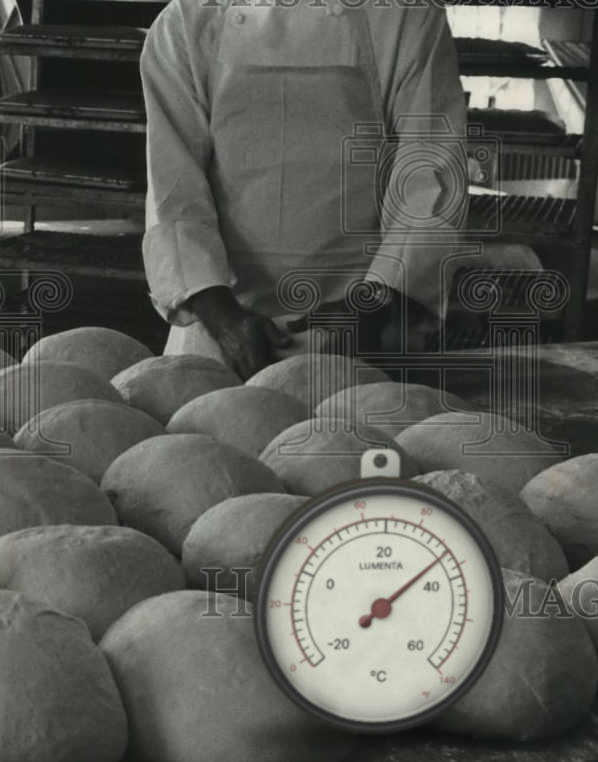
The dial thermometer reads 34 °C
